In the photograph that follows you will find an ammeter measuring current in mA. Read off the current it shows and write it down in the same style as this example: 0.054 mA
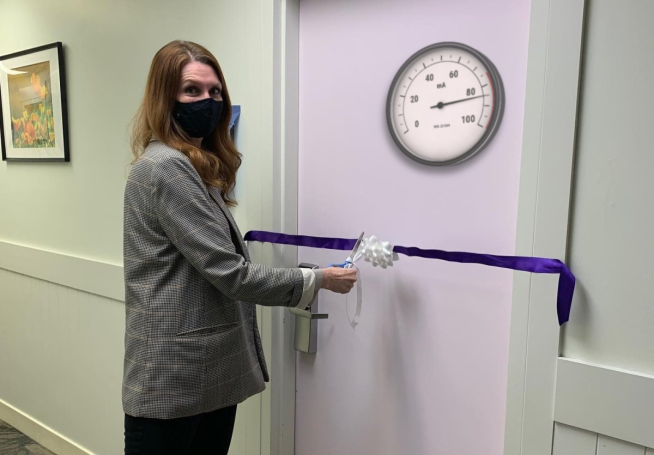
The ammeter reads 85 mA
